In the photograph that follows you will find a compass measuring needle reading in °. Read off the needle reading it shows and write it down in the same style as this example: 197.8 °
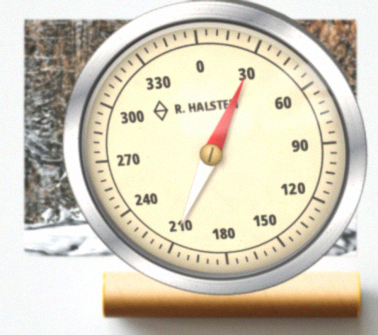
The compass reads 30 °
